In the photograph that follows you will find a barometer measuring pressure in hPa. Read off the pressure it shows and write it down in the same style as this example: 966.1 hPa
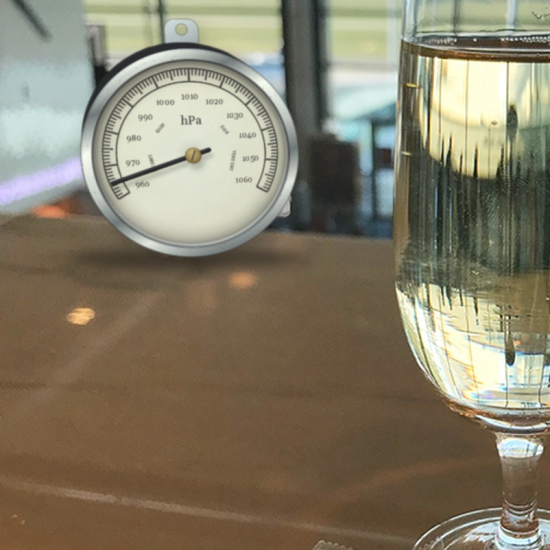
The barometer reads 965 hPa
